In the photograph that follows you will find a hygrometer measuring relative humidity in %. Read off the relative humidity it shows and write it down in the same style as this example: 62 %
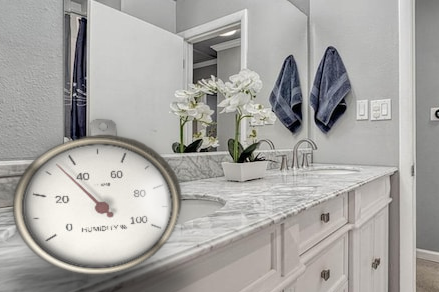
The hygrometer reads 35 %
